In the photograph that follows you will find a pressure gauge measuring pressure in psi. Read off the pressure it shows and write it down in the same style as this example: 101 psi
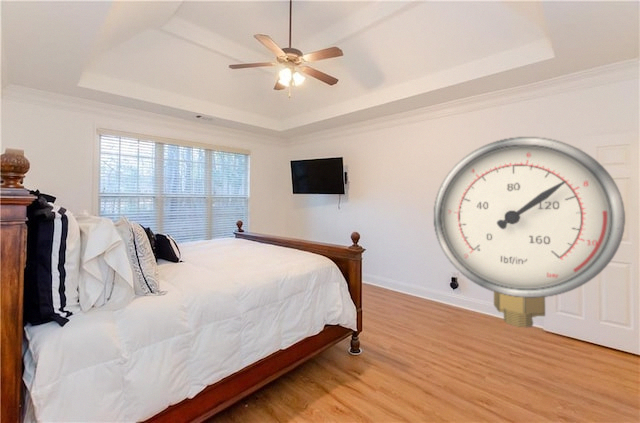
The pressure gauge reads 110 psi
